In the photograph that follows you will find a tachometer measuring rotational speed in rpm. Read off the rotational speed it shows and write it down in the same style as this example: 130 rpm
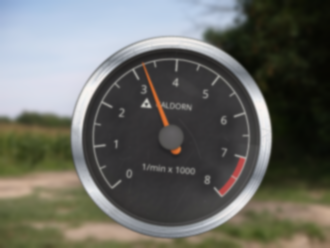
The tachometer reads 3250 rpm
